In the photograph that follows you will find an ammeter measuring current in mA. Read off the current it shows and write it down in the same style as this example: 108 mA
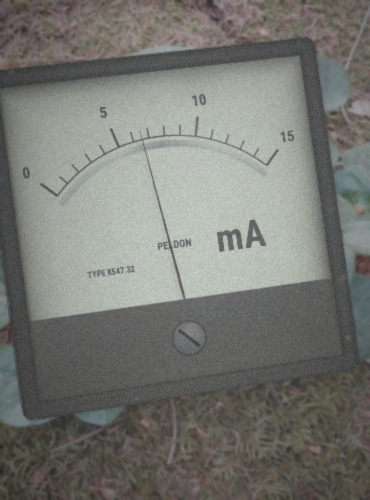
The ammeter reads 6.5 mA
